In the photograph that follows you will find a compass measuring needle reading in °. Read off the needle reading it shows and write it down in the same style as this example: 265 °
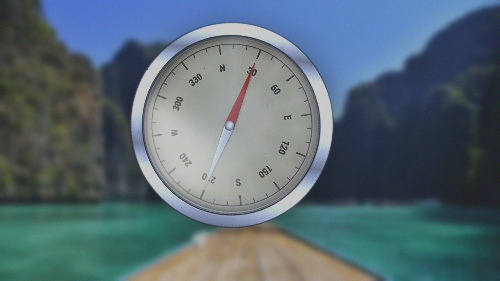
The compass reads 30 °
